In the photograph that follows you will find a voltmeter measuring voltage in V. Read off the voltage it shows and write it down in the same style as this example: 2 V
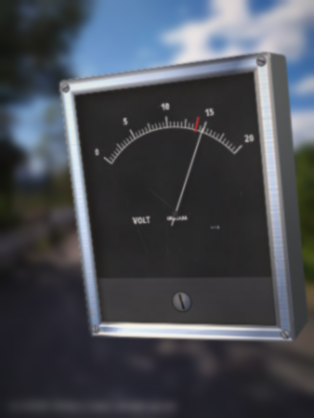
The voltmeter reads 15 V
